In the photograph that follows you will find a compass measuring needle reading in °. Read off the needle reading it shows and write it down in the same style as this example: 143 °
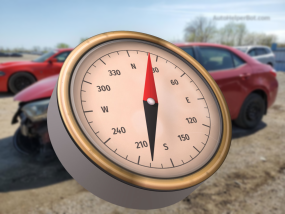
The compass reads 20 °
